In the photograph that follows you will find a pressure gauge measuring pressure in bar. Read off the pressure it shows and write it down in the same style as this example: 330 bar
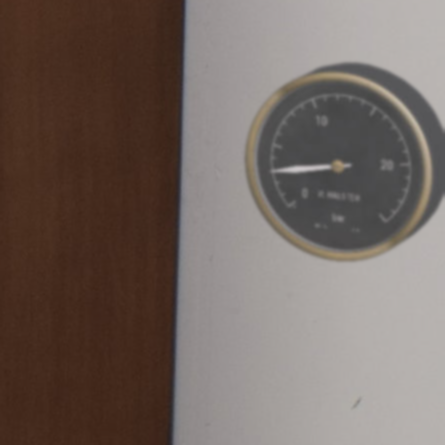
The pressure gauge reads 3 bar
